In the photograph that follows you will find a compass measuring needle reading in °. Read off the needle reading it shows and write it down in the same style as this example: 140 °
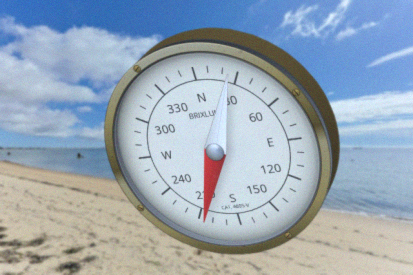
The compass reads 205 °
